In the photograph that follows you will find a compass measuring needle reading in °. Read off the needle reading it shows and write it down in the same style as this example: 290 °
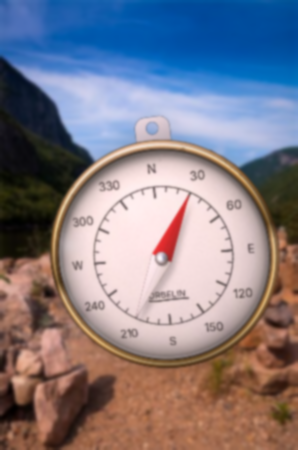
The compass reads 30 °
